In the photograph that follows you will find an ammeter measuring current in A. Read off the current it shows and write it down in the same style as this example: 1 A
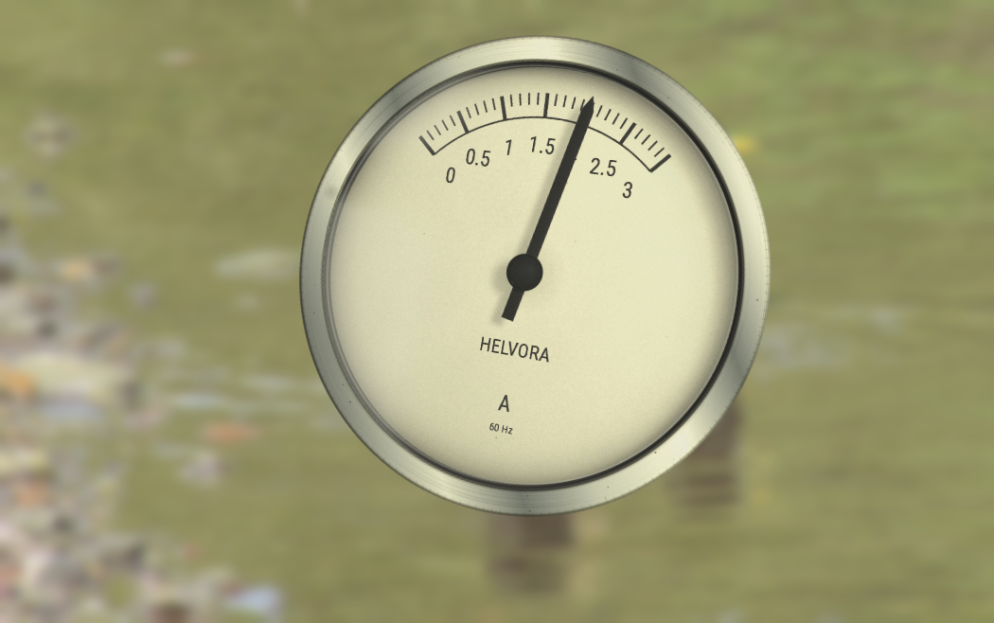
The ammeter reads 2 A
